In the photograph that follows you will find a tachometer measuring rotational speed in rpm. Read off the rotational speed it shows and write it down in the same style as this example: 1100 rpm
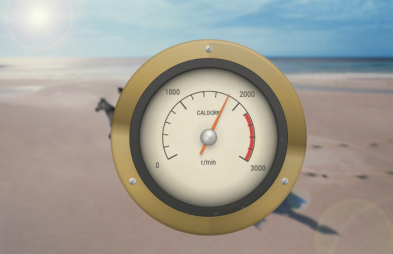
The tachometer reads 1800 rpm
